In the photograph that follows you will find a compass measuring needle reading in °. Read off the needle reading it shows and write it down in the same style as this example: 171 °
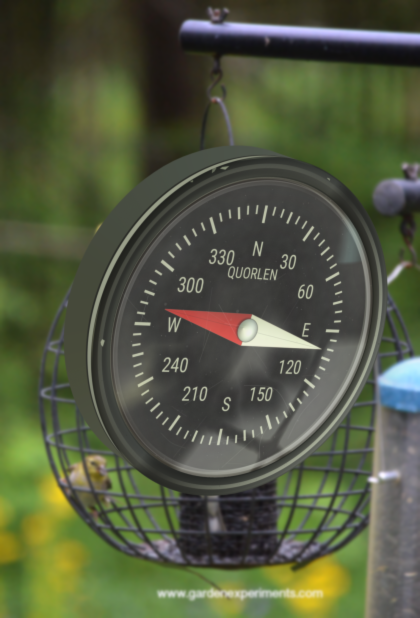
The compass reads 280 °
